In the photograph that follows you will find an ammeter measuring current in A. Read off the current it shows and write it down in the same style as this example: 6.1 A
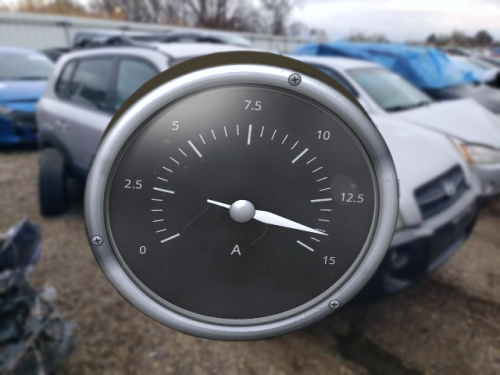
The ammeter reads 14 A
